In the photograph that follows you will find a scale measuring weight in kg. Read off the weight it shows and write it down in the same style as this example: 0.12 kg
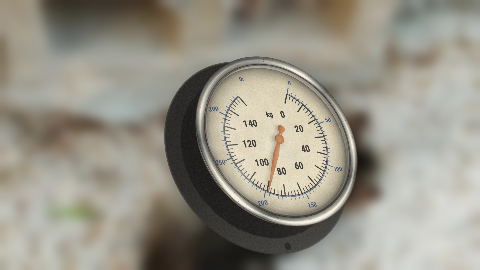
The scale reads 90 kg
